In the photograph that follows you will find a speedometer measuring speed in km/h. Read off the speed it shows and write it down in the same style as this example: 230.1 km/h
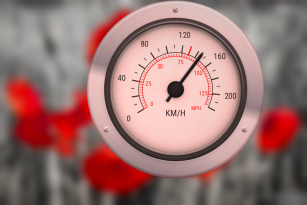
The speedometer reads 145 km/h
